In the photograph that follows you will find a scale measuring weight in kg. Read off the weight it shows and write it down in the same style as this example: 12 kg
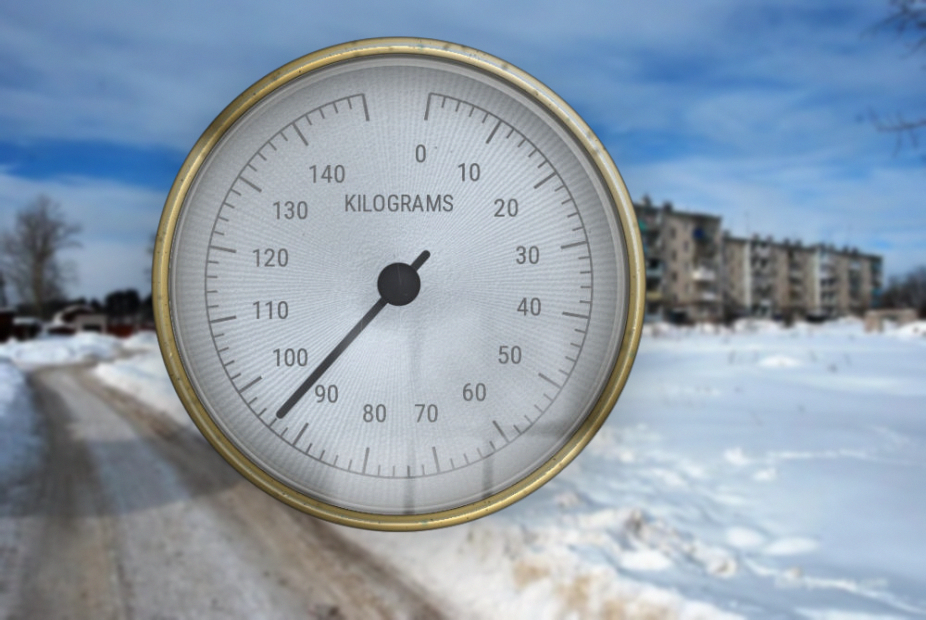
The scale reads 94 kg
